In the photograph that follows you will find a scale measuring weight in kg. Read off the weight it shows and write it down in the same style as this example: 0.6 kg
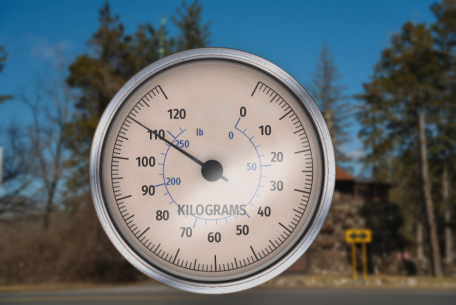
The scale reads 110 kg
